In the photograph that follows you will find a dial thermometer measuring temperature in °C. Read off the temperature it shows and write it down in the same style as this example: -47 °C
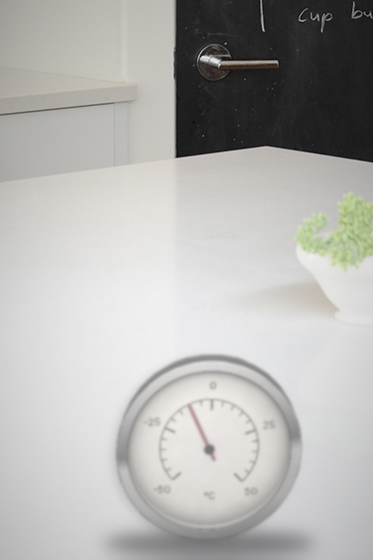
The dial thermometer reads -10 °C
